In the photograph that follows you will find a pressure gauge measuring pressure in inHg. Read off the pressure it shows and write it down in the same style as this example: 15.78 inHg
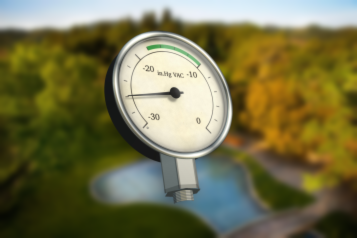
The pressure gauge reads -26 inHg
